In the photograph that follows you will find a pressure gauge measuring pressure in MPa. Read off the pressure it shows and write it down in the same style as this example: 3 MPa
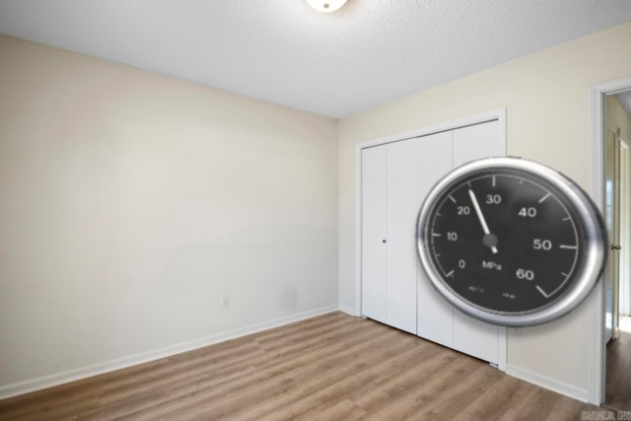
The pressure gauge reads 25 MPa
